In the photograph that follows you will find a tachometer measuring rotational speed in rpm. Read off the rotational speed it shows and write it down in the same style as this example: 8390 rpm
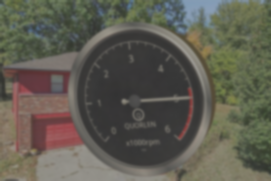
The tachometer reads 5000 rpm
